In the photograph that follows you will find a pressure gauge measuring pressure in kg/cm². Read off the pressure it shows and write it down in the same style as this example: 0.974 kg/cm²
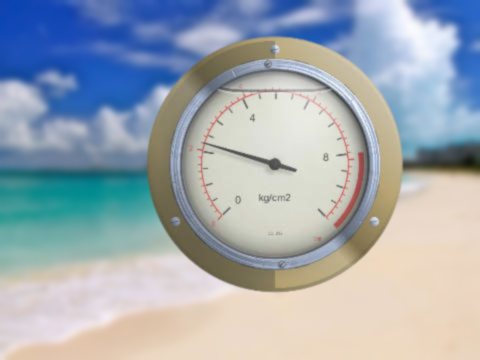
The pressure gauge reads 2.25 kg/cm²
